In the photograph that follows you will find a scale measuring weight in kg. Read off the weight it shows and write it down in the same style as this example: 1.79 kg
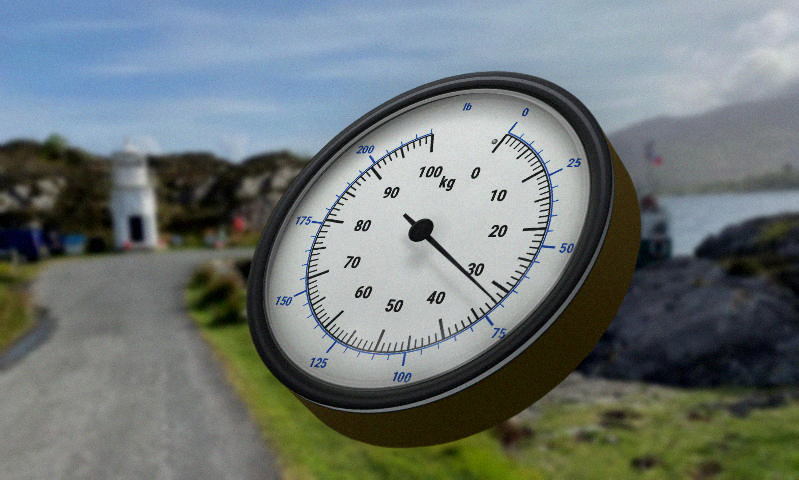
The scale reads 32 kg
